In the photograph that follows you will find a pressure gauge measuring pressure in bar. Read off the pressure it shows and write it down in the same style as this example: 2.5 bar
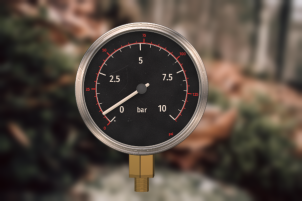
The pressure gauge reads 0.5 bar
